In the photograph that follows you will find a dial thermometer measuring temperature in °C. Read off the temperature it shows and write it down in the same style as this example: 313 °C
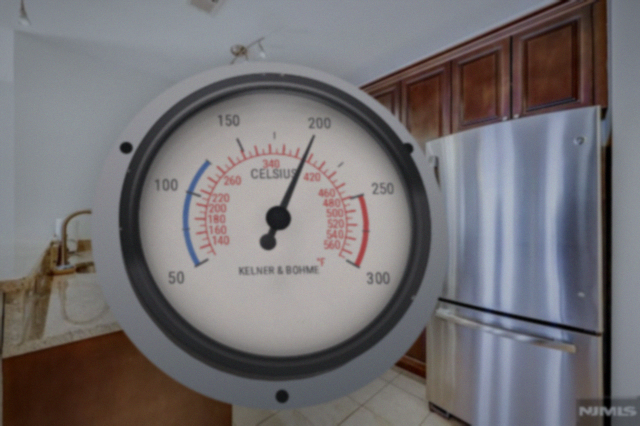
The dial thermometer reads 200 °C
